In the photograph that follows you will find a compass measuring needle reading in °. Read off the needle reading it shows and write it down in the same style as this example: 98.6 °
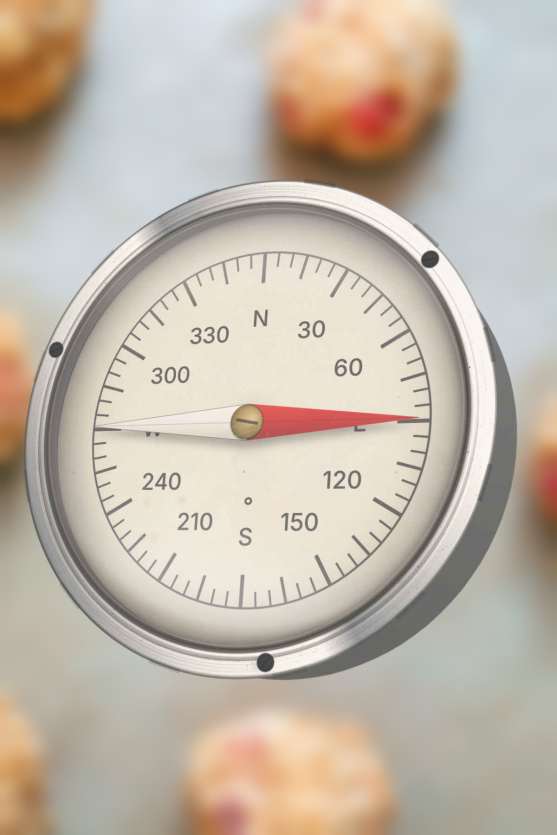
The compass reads 90 °
